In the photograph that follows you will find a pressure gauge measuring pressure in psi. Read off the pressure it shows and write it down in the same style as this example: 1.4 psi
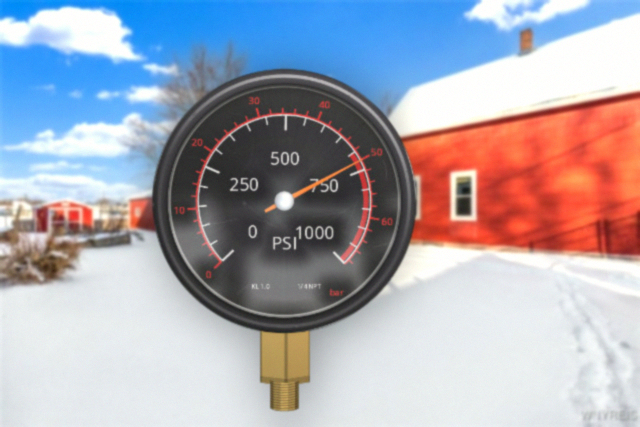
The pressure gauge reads 725 psi
